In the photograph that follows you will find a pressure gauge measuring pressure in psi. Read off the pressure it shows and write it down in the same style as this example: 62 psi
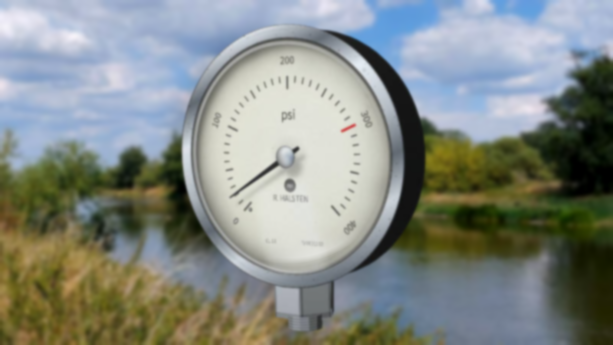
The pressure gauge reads 20 psi
